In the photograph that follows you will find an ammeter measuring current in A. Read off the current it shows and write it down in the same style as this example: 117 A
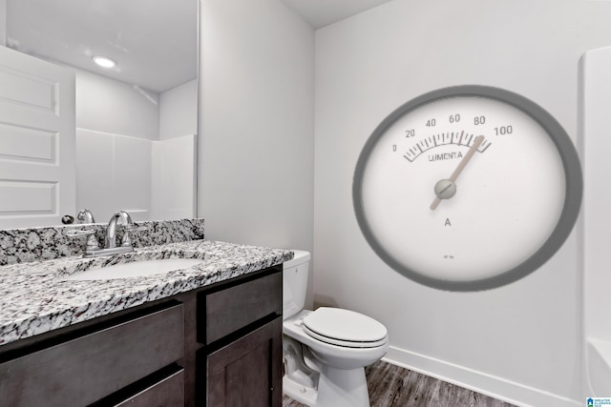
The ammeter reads 90 A
